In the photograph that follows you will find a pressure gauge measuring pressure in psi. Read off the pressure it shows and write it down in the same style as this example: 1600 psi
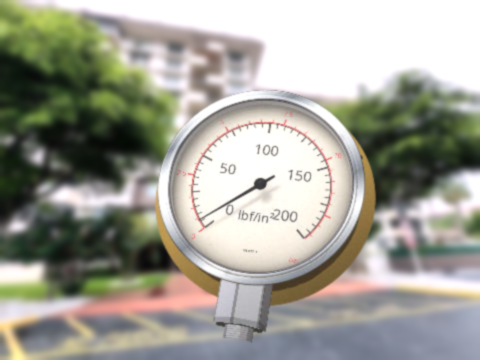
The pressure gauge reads 5 psi
